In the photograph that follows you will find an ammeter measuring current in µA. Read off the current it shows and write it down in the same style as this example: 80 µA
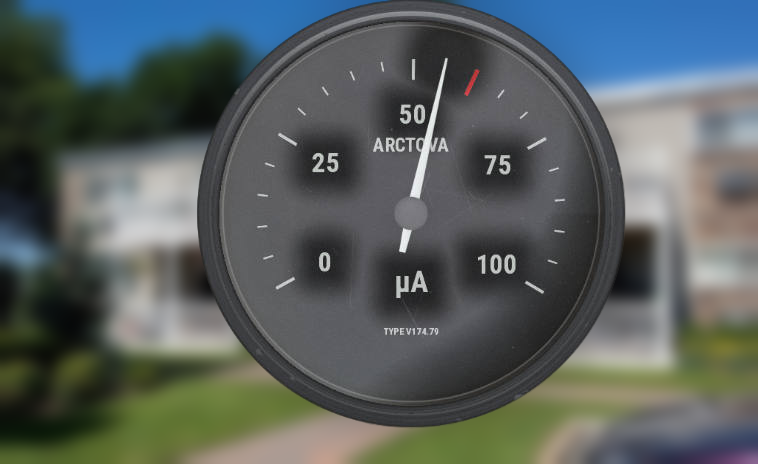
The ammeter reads 55 µA
